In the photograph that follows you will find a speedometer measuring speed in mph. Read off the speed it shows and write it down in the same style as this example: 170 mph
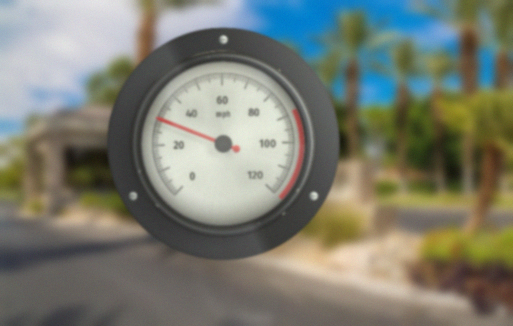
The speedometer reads 30 mph
